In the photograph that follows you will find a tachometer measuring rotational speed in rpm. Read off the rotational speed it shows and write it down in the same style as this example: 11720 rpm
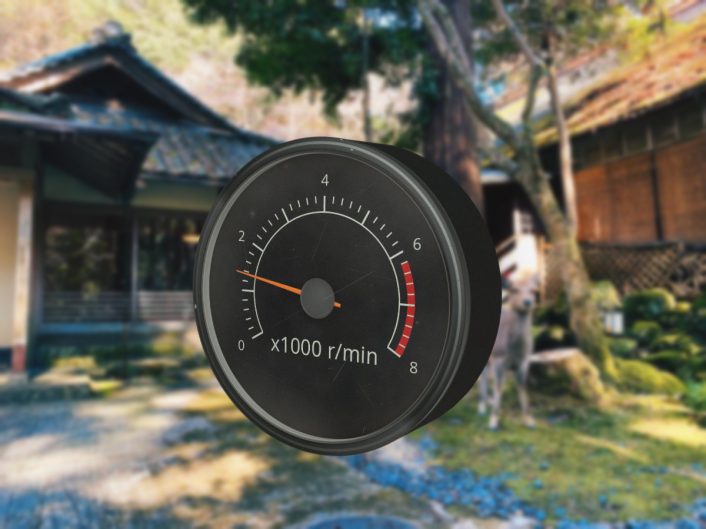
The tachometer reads 1400 rpm
